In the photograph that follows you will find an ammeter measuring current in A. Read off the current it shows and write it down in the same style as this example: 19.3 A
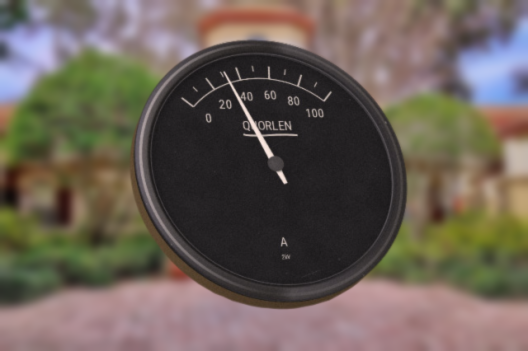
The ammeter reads 30 A
